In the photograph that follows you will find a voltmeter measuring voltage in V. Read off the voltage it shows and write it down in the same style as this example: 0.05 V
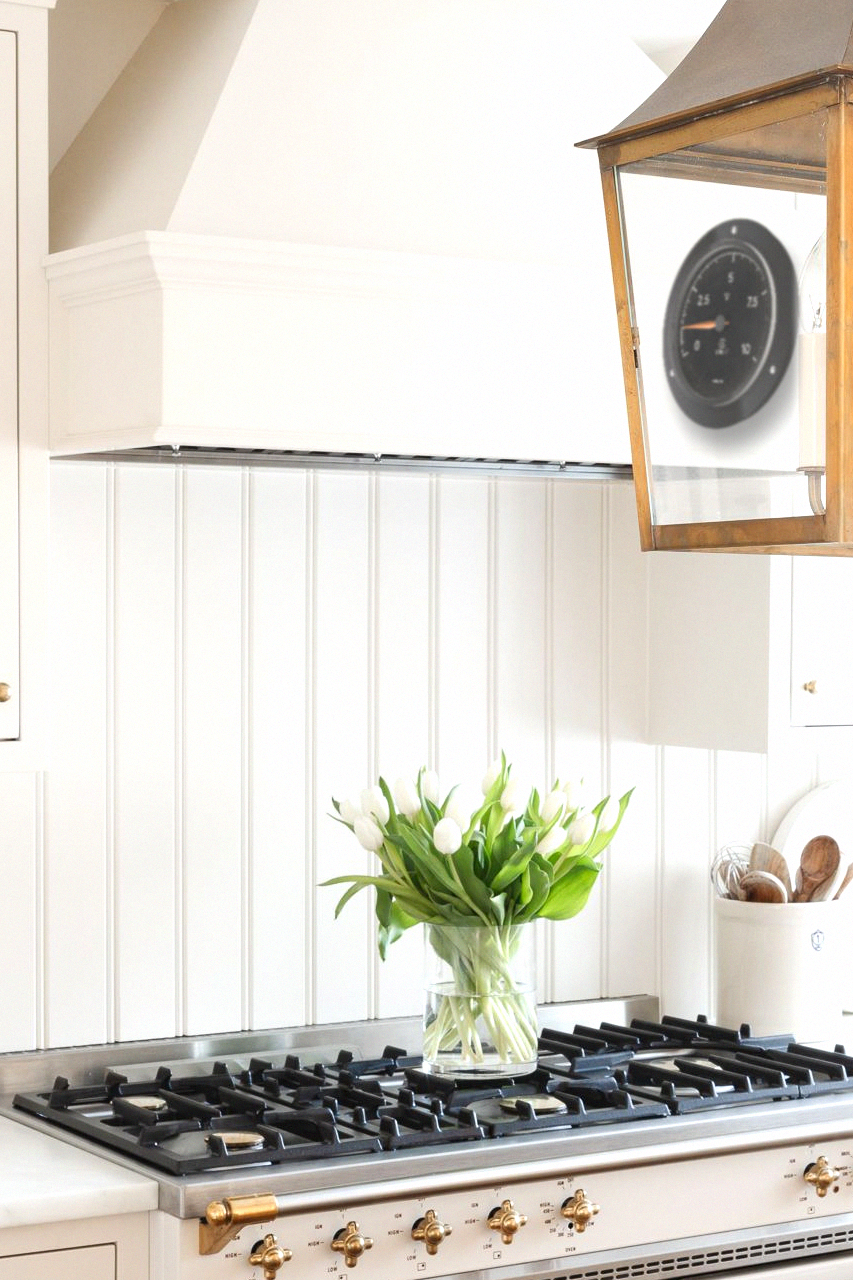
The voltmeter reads 1 V
